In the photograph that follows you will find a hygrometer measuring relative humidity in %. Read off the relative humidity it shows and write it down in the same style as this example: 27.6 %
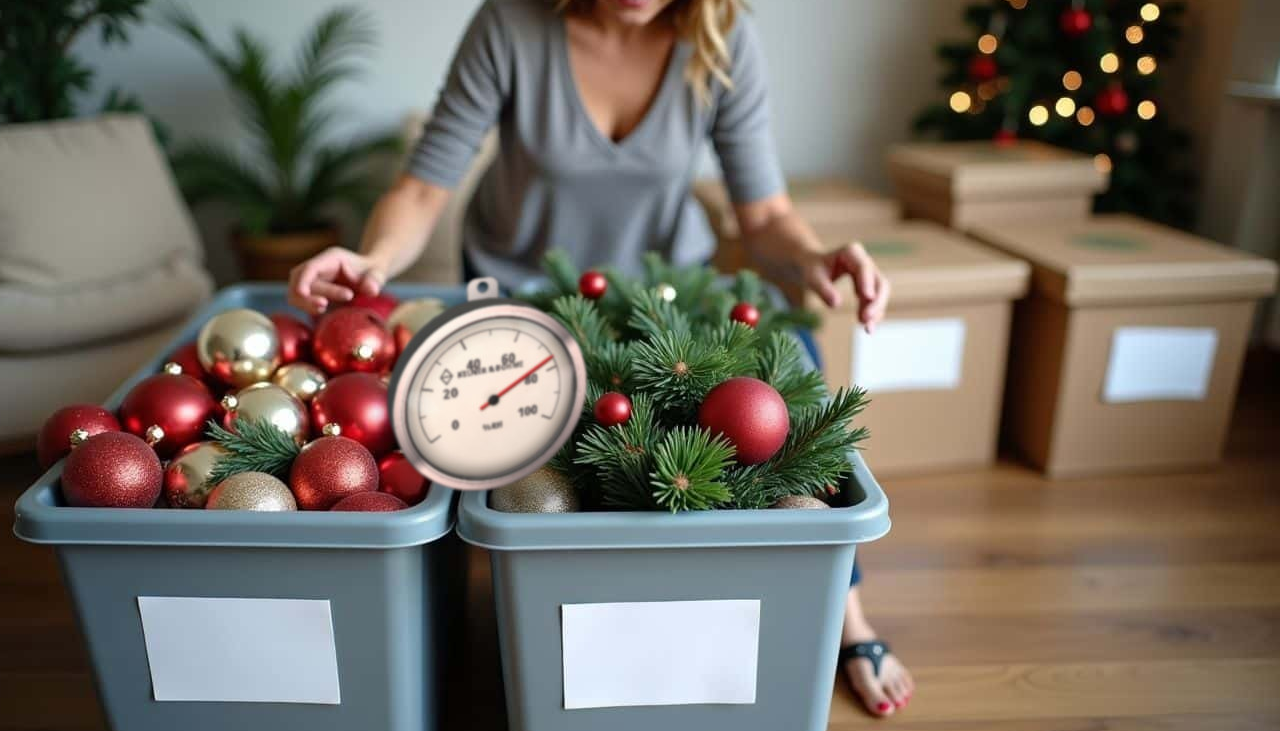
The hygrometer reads 75 %
